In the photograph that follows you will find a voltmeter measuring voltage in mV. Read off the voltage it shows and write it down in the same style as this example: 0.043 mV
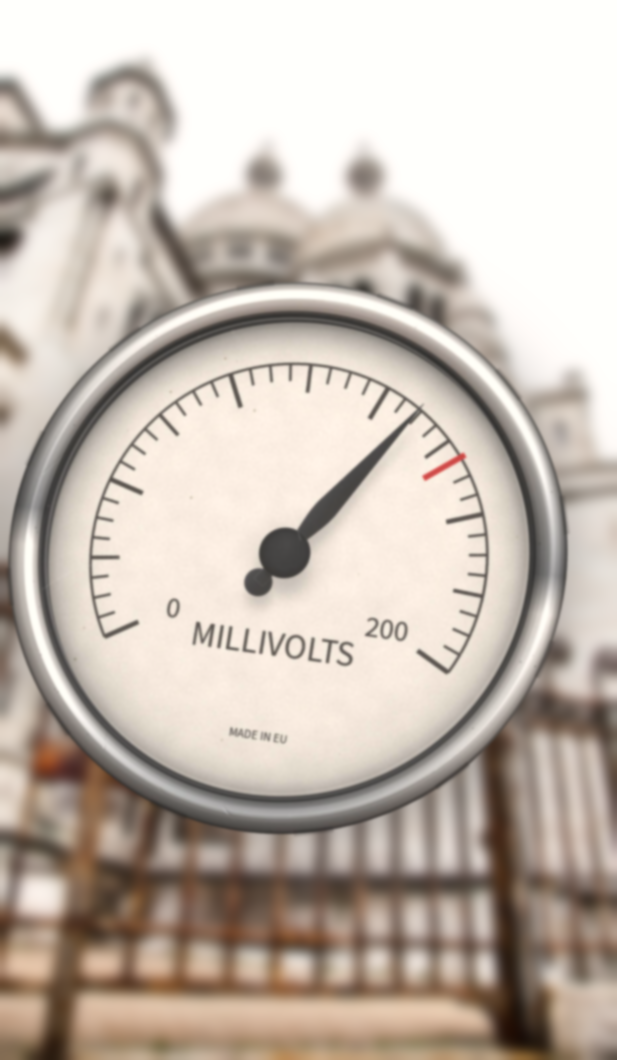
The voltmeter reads 130 mV
